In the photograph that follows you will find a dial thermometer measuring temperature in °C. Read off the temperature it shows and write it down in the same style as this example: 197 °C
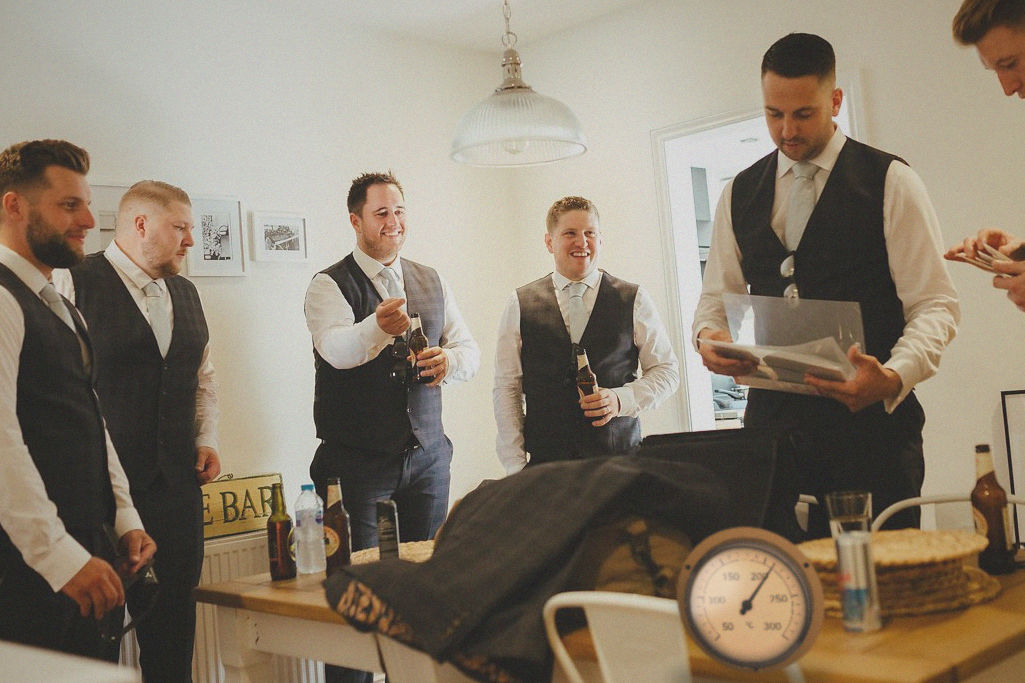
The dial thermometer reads 210 °C
